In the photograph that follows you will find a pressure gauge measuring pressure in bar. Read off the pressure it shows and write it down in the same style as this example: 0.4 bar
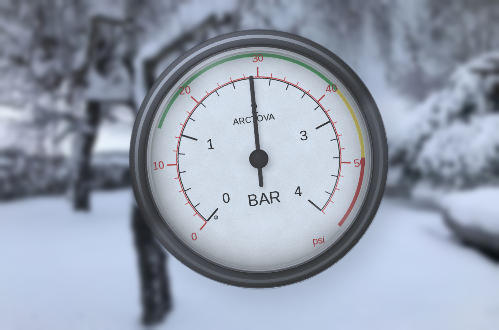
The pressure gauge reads 2 bar
